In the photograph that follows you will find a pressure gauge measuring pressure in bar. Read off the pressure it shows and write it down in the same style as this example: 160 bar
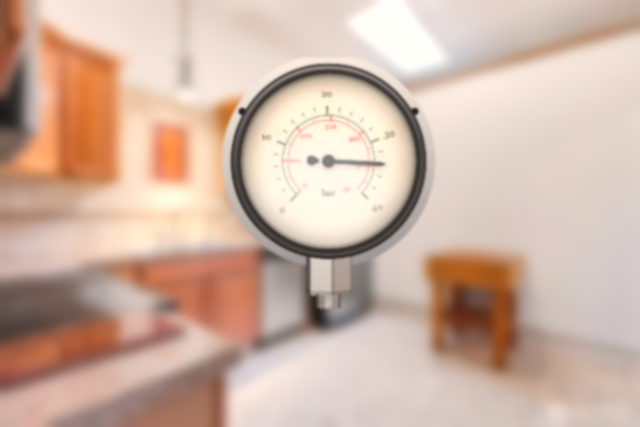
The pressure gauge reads 34 bar
